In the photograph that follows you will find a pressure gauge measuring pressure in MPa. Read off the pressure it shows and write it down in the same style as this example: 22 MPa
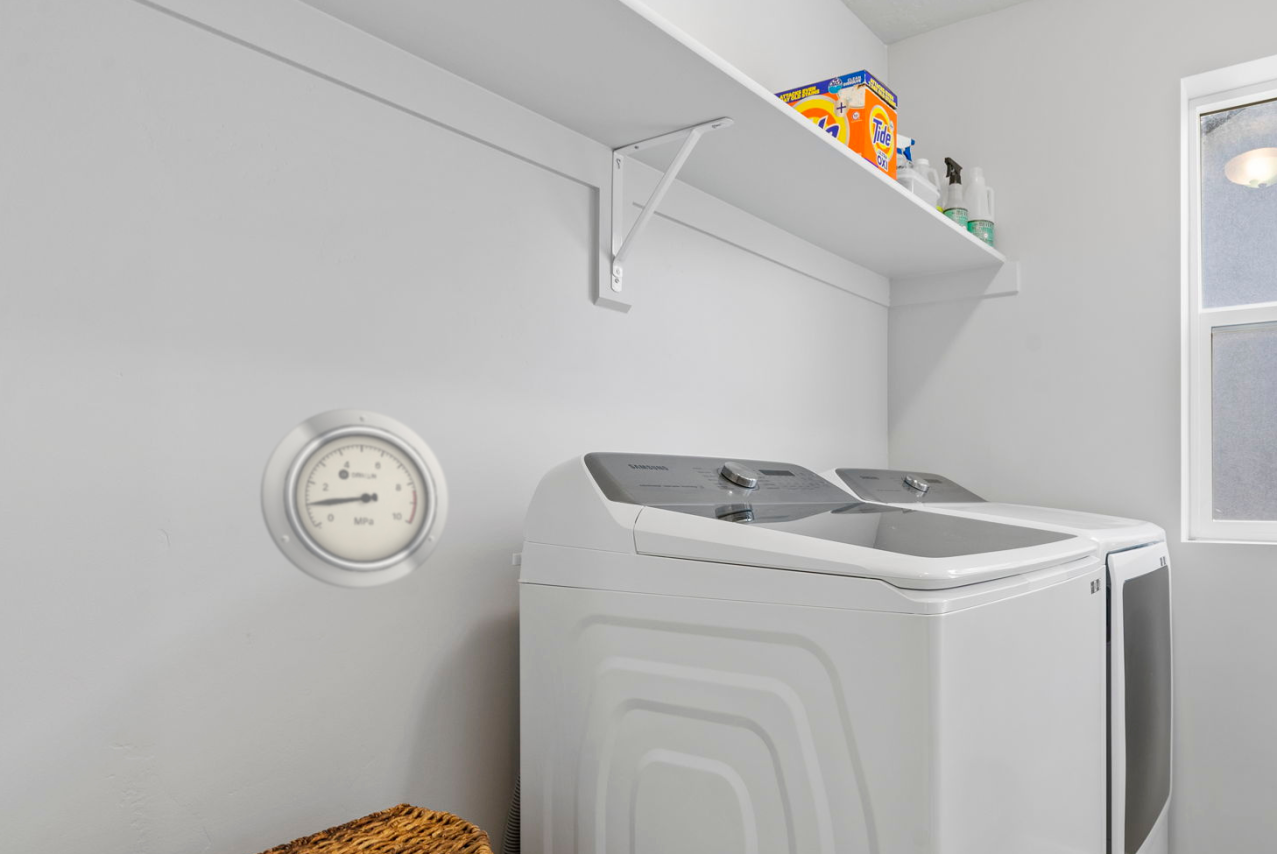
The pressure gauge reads 1 MPa
